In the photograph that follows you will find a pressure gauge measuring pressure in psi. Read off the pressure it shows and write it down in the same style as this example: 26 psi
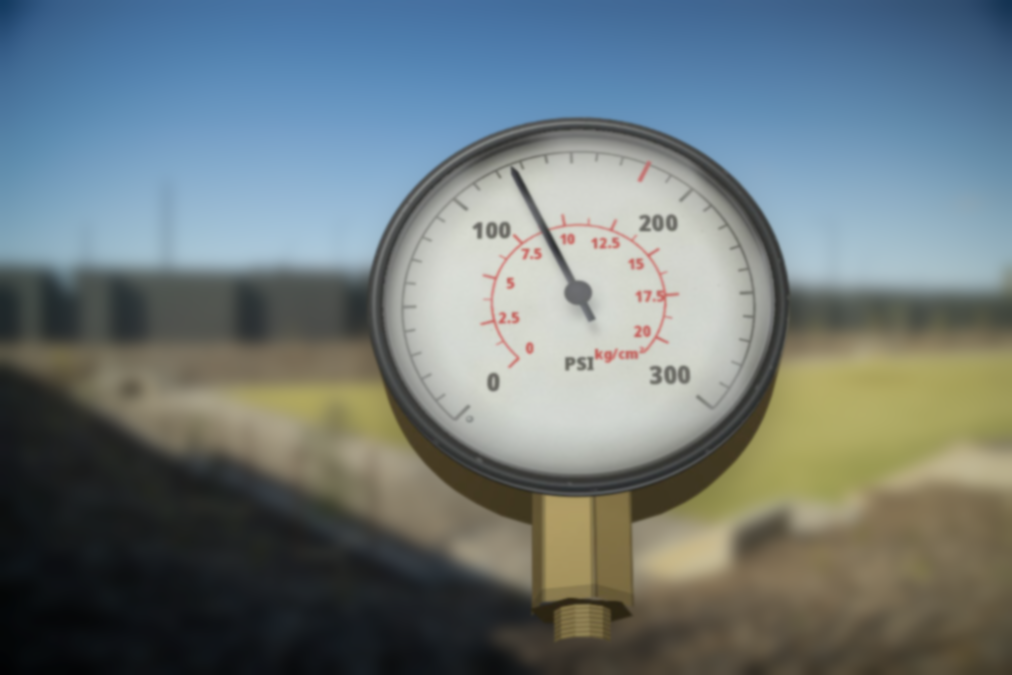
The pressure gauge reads 125 psi
